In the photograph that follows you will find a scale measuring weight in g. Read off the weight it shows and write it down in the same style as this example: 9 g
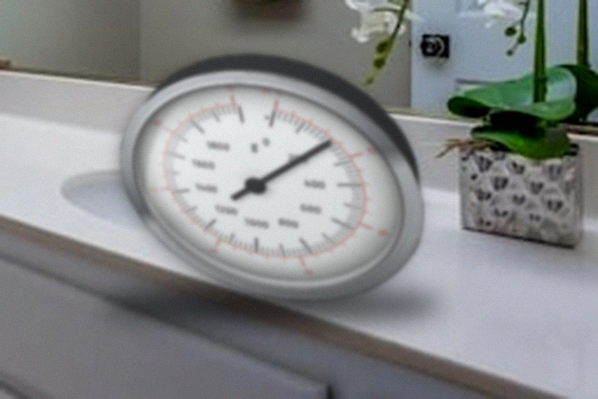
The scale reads 200 g
